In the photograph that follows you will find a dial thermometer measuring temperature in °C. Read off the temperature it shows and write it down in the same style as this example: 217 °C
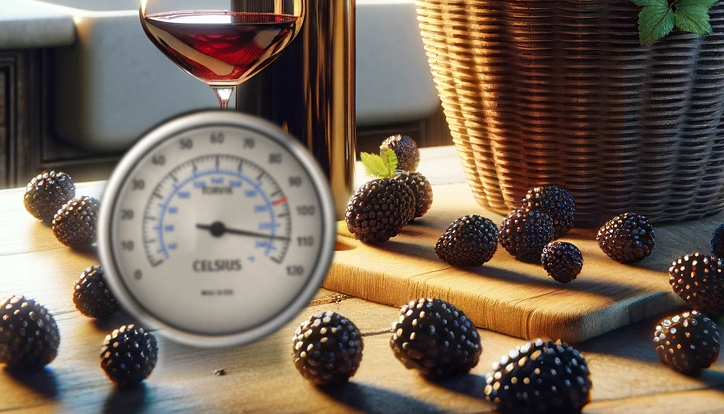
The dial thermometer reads 110 °C
